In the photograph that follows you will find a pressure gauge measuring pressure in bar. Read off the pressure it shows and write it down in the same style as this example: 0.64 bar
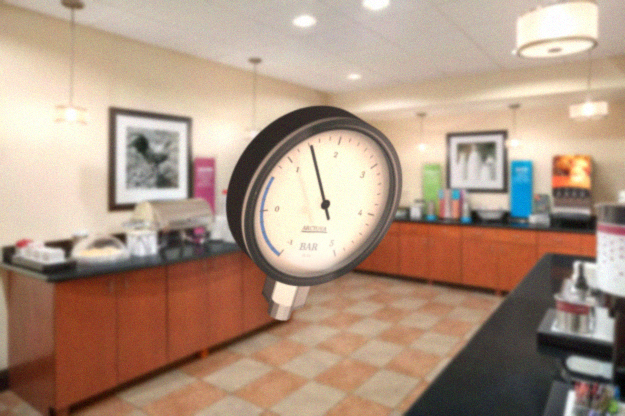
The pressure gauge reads 1.4 bar
